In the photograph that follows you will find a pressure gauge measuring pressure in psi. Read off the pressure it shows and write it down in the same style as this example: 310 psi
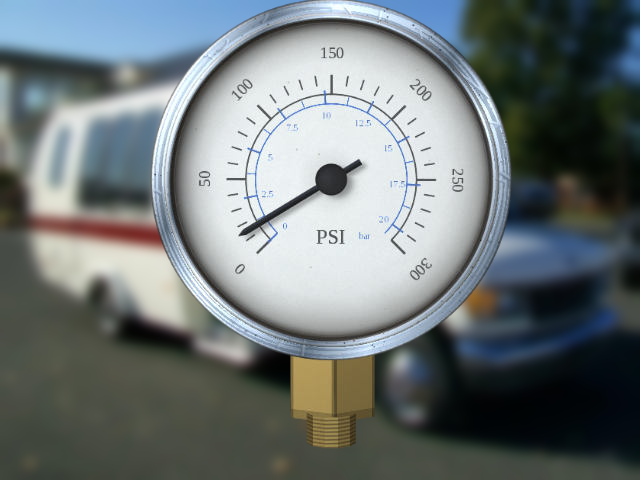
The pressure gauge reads 15 psi
